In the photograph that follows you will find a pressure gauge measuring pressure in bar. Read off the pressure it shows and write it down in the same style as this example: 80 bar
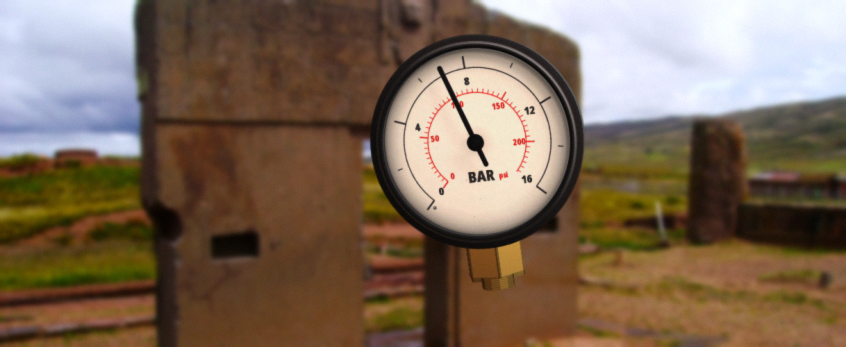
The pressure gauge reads 7 bar
